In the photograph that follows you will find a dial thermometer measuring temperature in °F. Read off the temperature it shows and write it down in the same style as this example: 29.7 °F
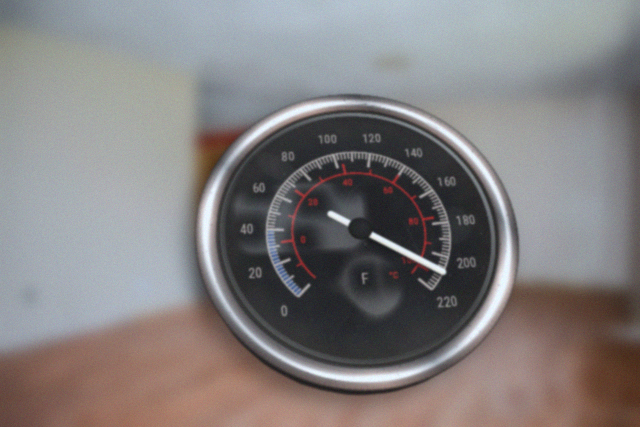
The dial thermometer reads 210 °F
